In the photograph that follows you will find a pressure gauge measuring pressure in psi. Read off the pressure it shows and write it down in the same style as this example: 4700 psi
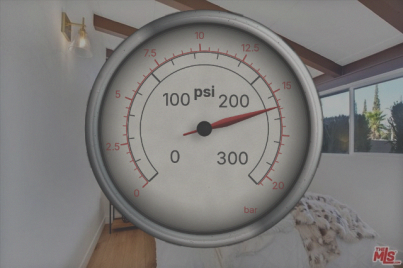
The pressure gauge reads 230 psi
